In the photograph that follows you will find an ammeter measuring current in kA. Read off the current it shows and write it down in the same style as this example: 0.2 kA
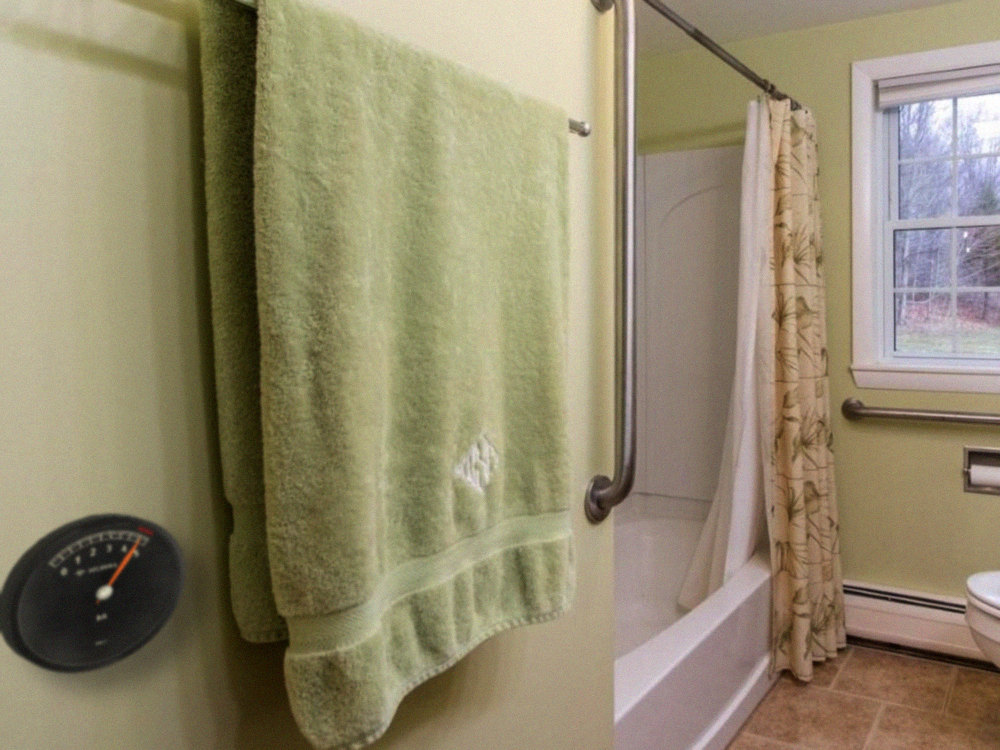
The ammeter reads 4.5 kA
